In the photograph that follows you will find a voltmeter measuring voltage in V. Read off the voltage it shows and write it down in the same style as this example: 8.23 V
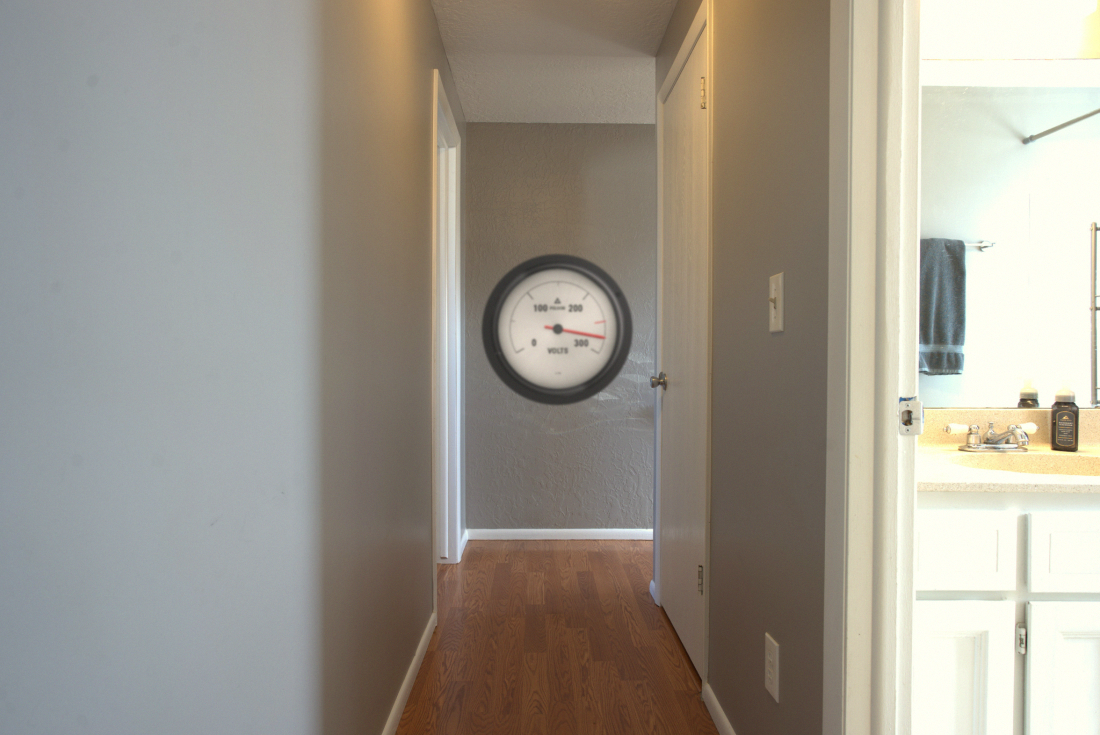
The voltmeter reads 275 V
